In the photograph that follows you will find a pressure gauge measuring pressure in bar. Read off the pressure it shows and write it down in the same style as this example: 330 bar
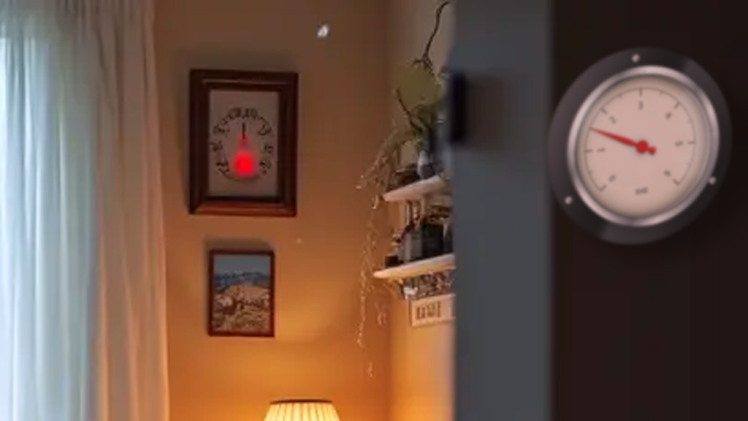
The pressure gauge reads 1.5 bar
